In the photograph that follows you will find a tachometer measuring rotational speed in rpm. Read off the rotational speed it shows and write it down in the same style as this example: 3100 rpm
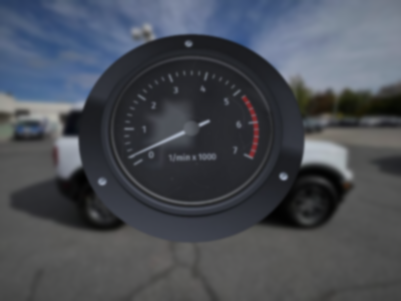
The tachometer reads 200 rpm
